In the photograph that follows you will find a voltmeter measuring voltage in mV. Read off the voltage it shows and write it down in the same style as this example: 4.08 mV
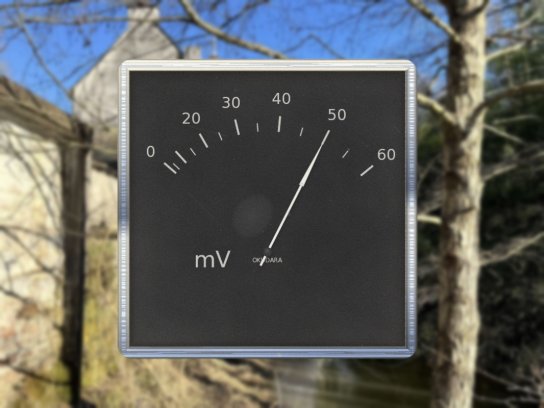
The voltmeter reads 50 mV
